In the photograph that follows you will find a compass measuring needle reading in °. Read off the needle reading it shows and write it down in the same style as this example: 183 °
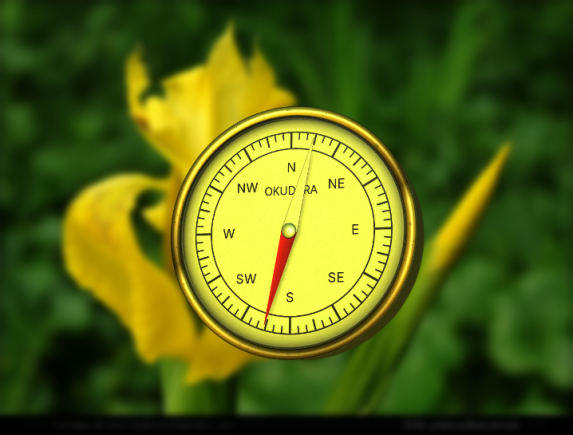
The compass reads 195 °
